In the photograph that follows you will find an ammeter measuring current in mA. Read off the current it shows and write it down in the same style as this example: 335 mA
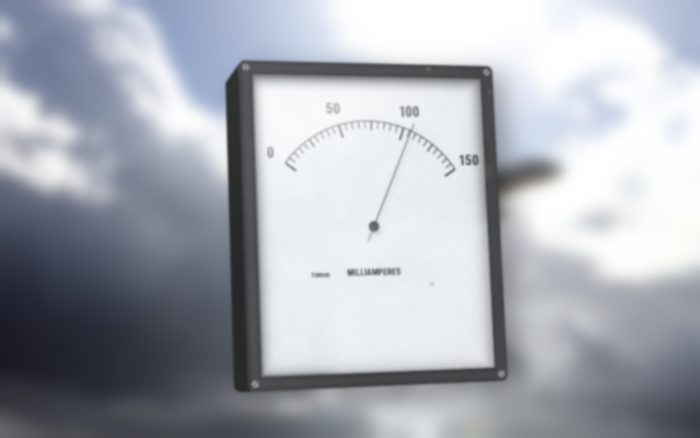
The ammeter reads 105 mA
